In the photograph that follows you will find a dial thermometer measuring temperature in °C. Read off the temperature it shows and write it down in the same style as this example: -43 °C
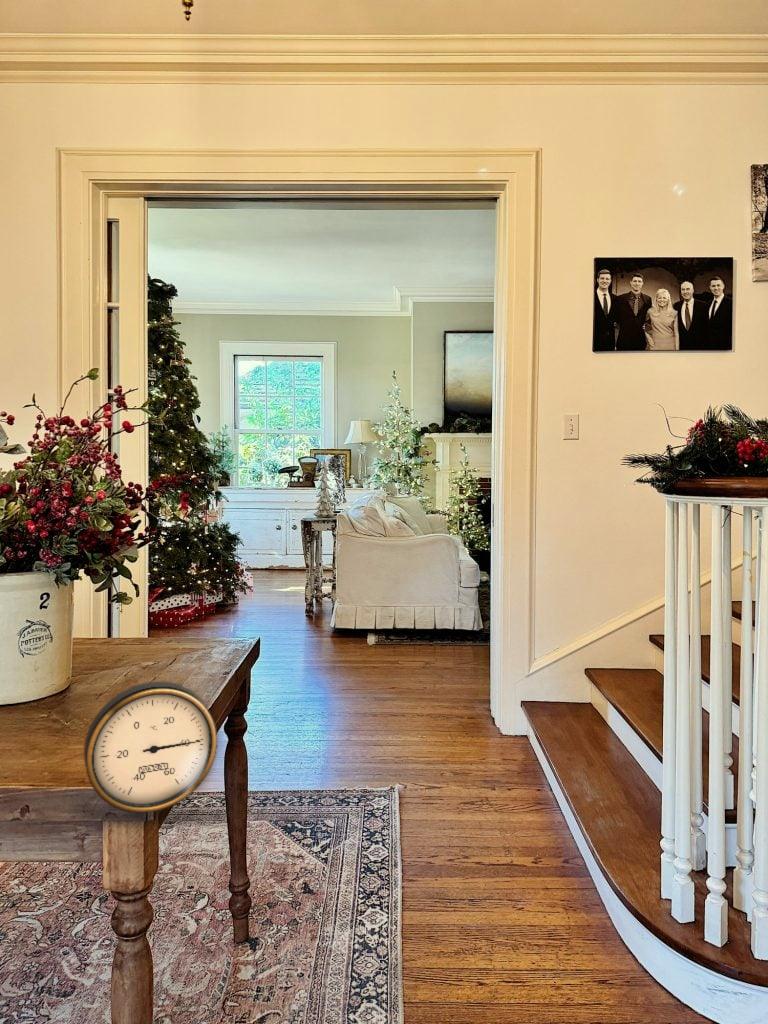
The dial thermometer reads 40 °C
